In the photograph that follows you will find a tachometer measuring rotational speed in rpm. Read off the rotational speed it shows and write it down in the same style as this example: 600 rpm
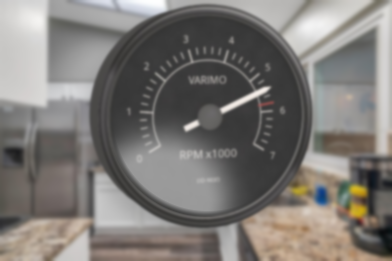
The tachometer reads 5400 rpm
